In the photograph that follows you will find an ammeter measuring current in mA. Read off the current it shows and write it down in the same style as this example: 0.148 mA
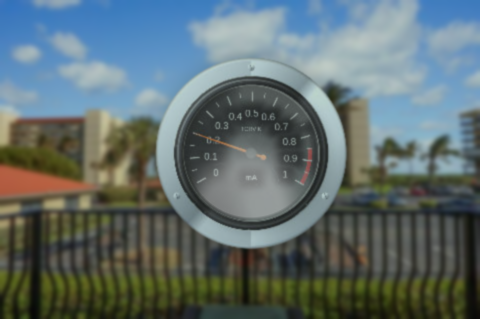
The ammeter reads 0.2 mA
